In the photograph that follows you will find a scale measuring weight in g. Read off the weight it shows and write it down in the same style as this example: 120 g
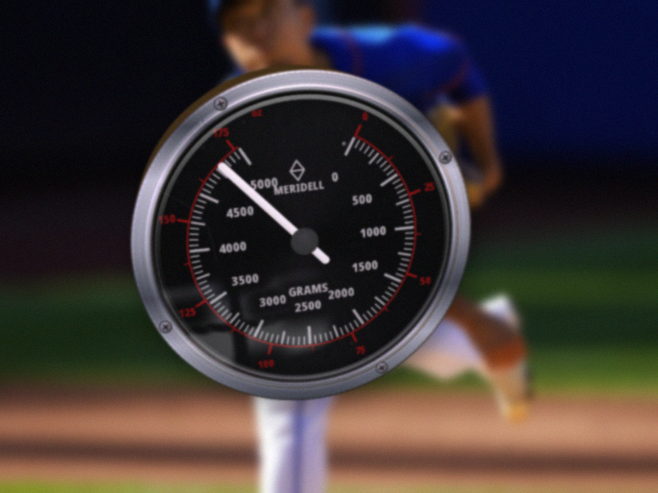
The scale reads 4800 g
